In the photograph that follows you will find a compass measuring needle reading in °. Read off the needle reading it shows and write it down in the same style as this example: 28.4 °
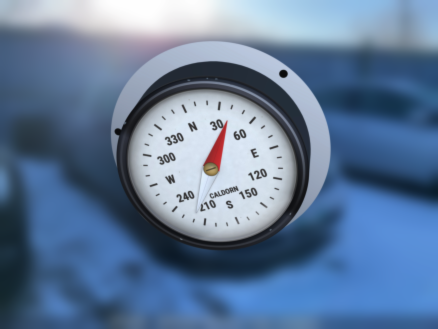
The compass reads 40 °
